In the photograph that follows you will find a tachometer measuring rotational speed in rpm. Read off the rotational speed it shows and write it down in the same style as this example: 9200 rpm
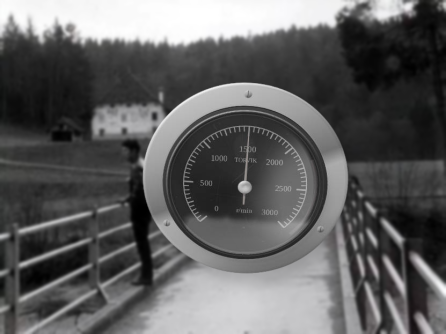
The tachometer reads 1500 rpm
